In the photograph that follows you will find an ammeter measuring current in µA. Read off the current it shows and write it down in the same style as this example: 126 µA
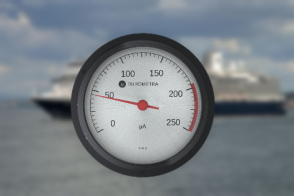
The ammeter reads 45 µA
